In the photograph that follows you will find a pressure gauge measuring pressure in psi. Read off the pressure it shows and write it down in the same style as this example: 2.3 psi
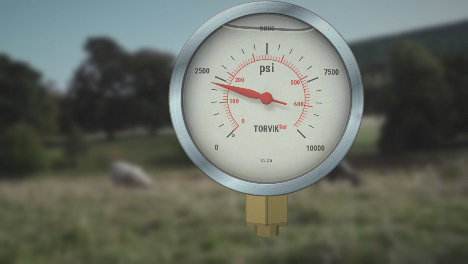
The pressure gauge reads 2250 psi
